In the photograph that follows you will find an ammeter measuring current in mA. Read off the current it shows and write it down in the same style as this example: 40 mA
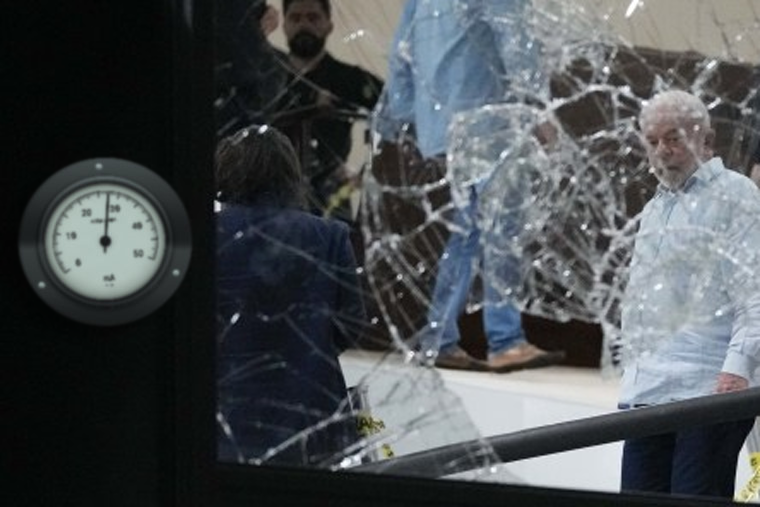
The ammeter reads 27.5 mA
